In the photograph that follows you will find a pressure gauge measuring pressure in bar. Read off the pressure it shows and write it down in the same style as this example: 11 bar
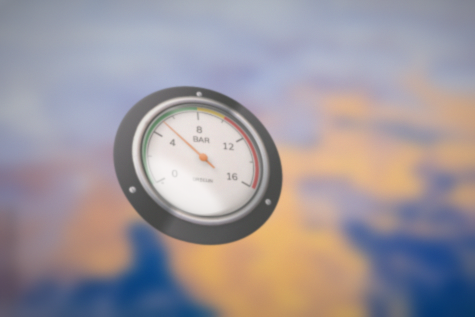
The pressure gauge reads 5 bar
